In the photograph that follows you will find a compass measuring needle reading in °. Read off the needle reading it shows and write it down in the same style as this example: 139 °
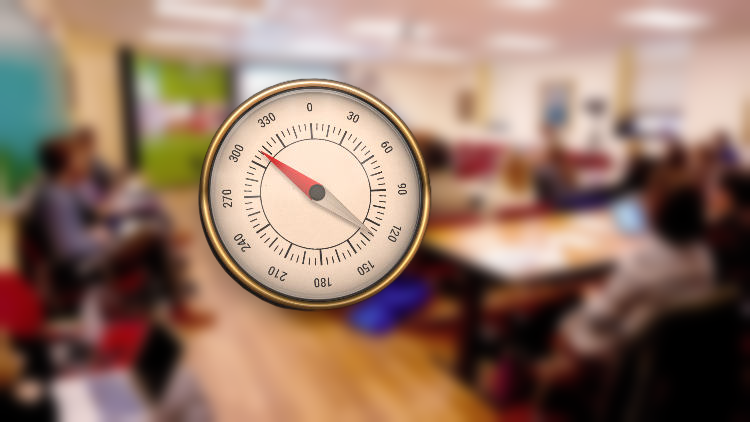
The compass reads 310 °
